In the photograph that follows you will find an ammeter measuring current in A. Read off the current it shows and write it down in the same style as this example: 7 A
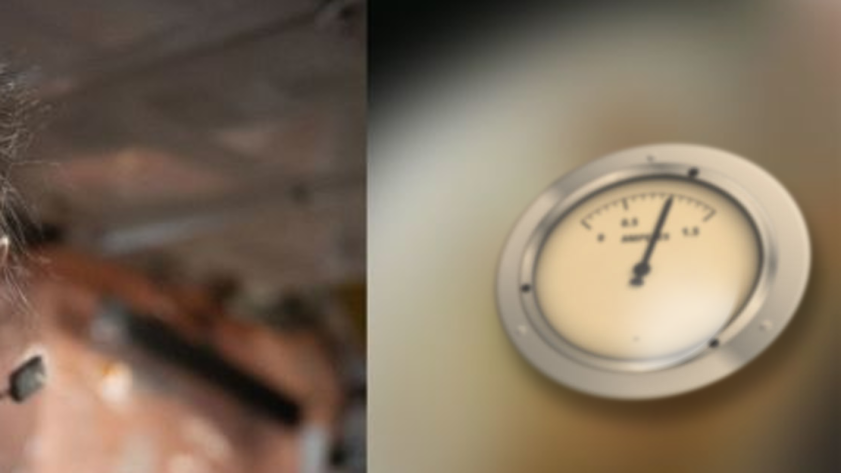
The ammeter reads 1 A
